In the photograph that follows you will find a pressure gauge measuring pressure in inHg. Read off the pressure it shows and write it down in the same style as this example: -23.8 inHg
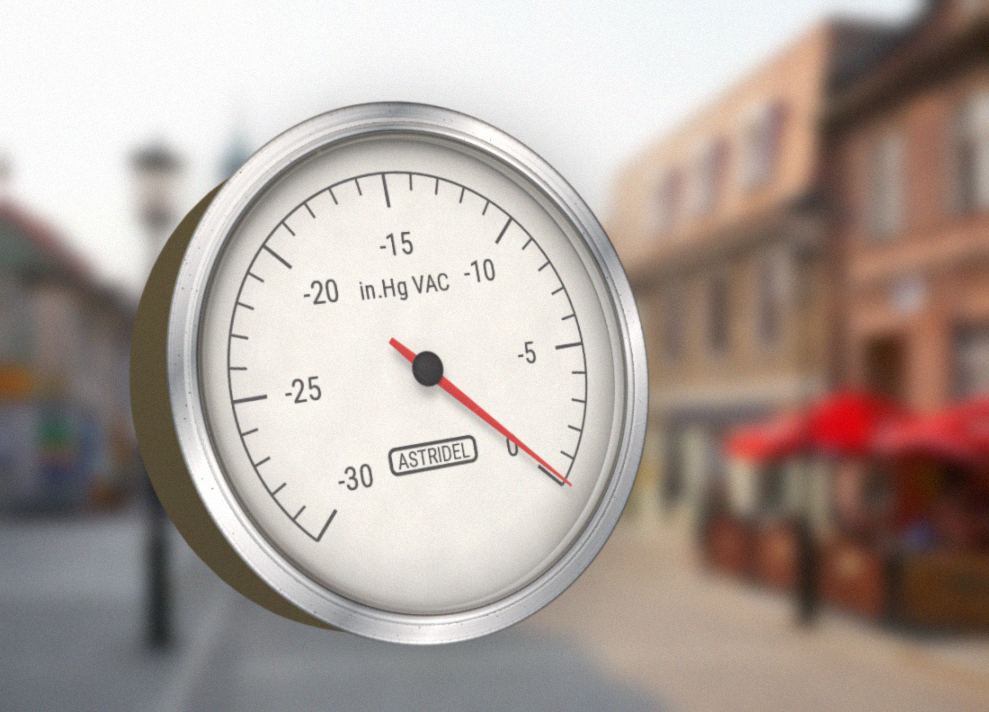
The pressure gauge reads 0 inHg
